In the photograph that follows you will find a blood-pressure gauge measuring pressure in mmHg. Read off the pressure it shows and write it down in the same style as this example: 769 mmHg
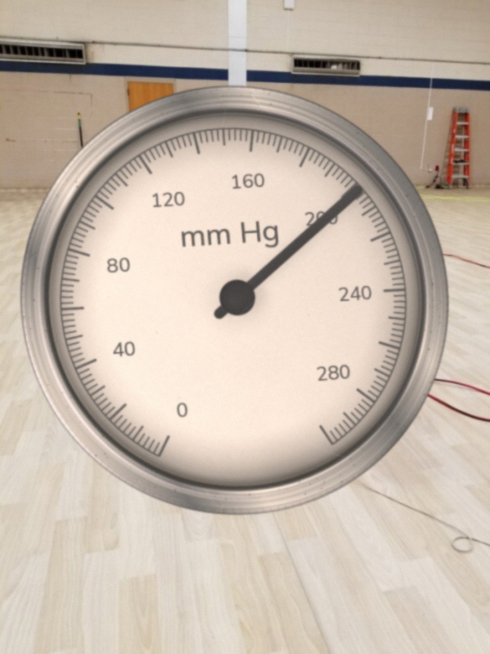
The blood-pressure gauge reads 202 mmHg
